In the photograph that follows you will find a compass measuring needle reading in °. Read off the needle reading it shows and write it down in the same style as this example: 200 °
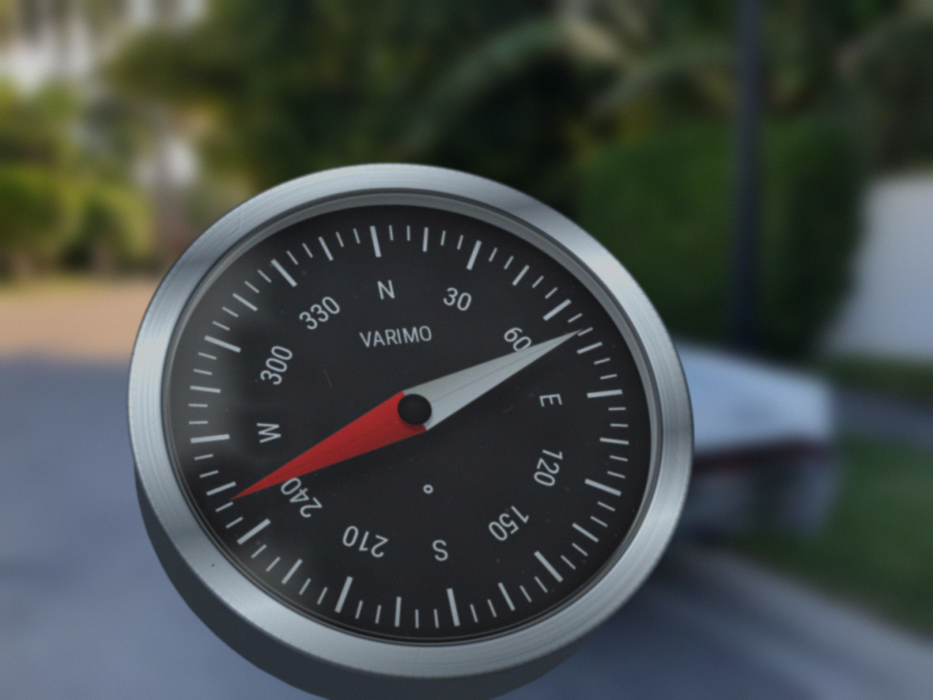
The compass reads 250 °
